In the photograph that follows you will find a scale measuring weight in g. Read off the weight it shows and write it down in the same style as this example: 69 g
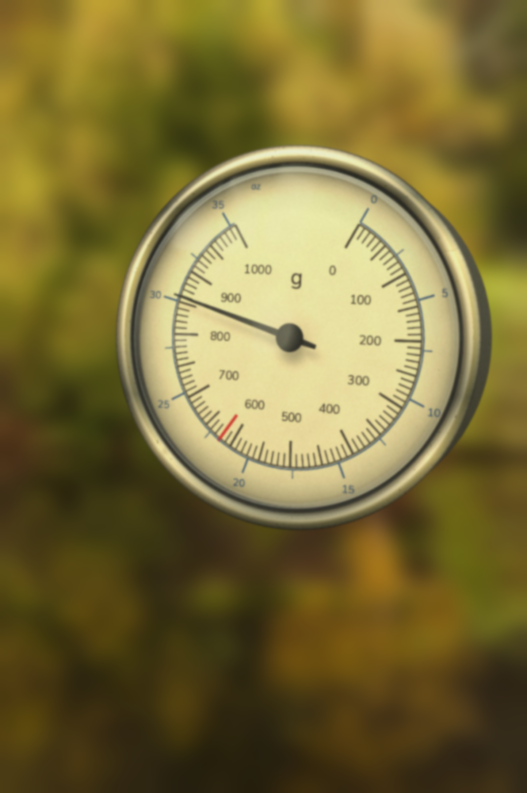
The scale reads 860 g
